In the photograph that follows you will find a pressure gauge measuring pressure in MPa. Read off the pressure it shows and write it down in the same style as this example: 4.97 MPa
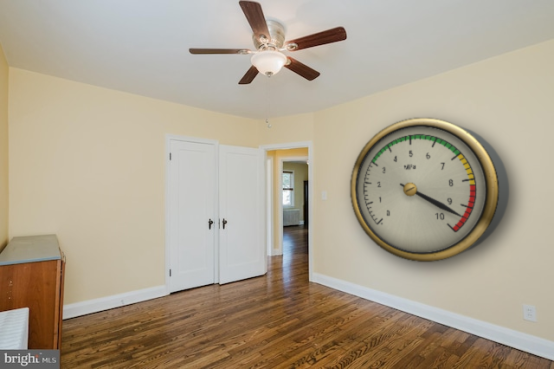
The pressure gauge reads 9.4 MPa
